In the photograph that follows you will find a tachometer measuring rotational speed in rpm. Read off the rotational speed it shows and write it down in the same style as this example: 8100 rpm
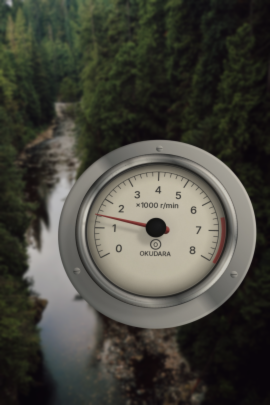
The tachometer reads 1400 rpm
